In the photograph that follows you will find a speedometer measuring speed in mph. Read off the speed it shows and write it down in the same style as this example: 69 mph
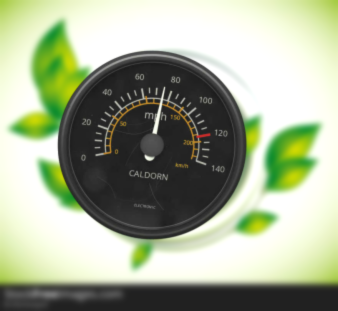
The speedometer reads 75 mph
